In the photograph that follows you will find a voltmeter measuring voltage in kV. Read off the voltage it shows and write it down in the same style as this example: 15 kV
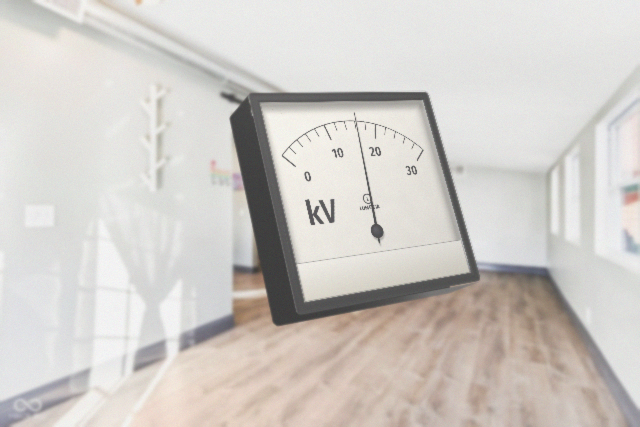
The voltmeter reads 16 kV
